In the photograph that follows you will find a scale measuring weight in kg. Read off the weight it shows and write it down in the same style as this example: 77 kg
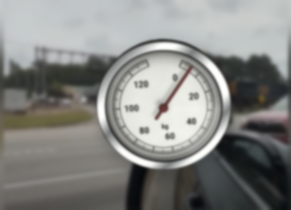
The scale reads 5 kg
